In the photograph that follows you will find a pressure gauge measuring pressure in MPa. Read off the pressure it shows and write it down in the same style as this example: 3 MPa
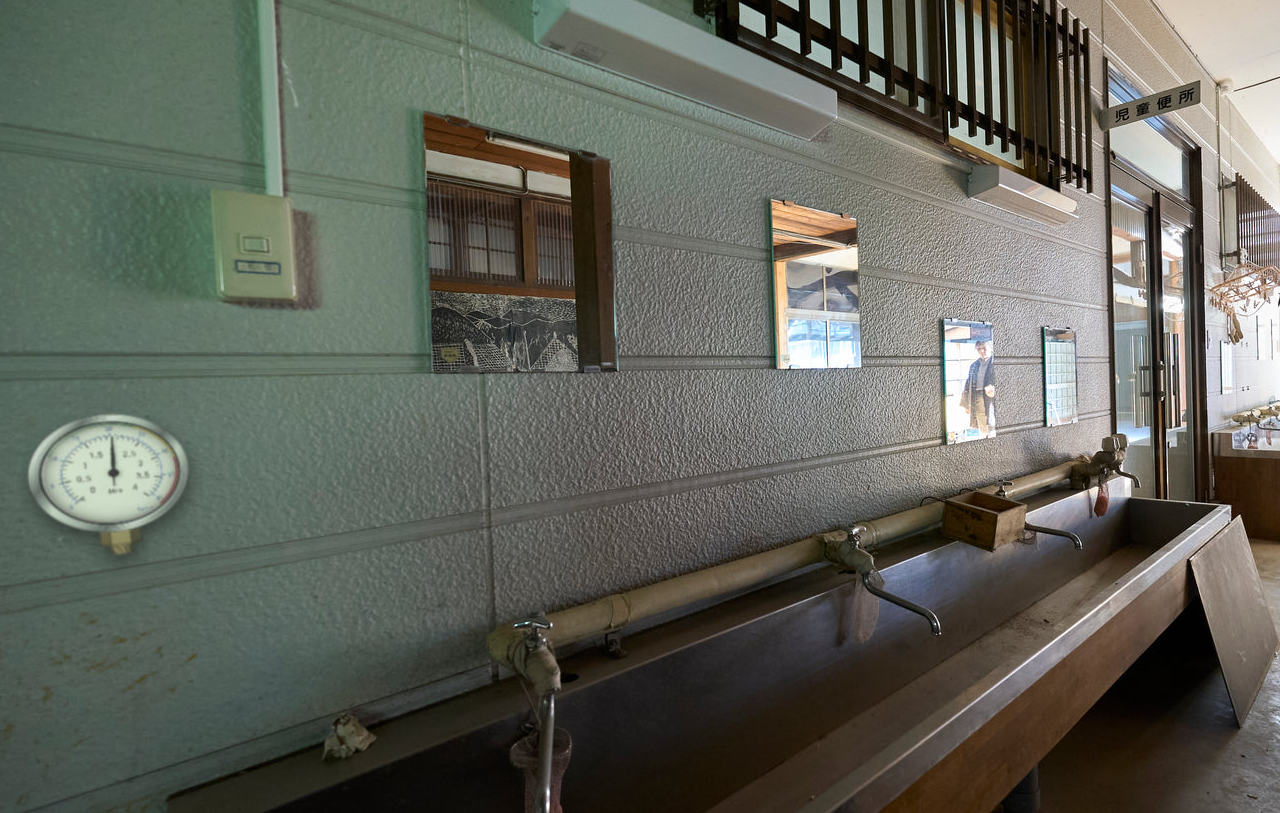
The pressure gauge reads 2 MPa
